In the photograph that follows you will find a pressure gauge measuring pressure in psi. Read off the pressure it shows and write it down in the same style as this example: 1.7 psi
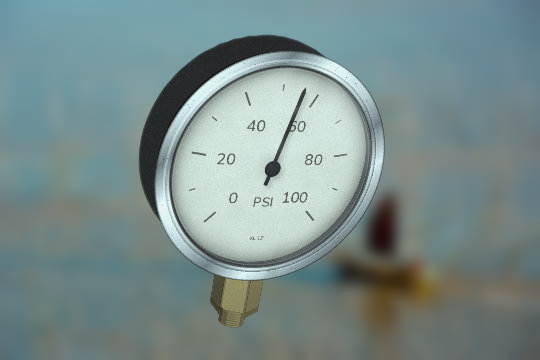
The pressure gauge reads 55 psi
